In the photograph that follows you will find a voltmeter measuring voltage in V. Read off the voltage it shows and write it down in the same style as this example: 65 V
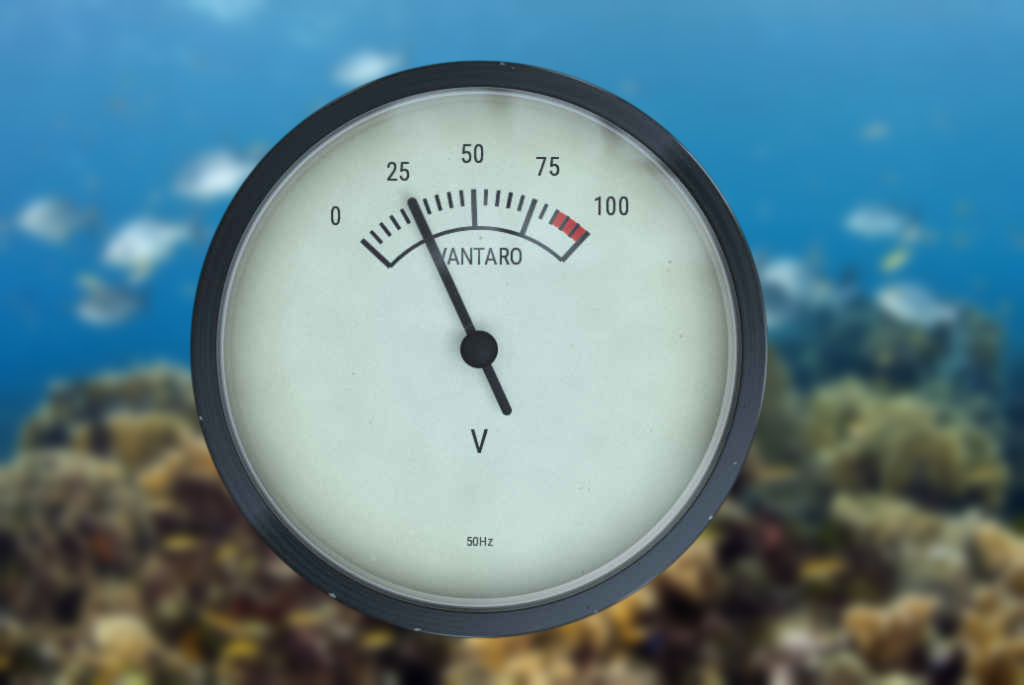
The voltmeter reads 25 V
